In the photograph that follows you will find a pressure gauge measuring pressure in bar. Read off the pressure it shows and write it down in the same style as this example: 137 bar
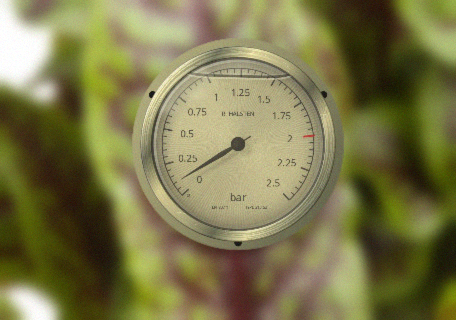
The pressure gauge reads 0.1 bar
